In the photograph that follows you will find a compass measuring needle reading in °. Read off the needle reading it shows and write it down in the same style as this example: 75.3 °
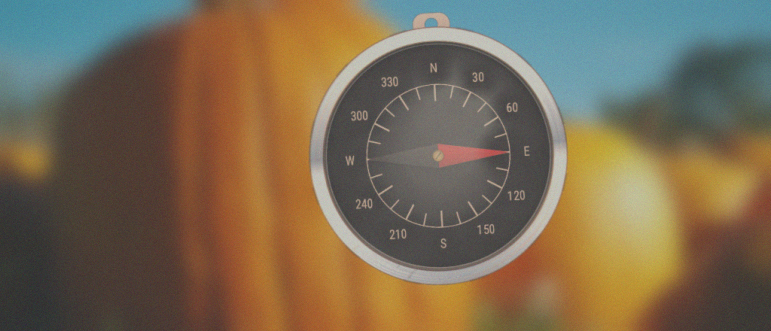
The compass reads 90 °
